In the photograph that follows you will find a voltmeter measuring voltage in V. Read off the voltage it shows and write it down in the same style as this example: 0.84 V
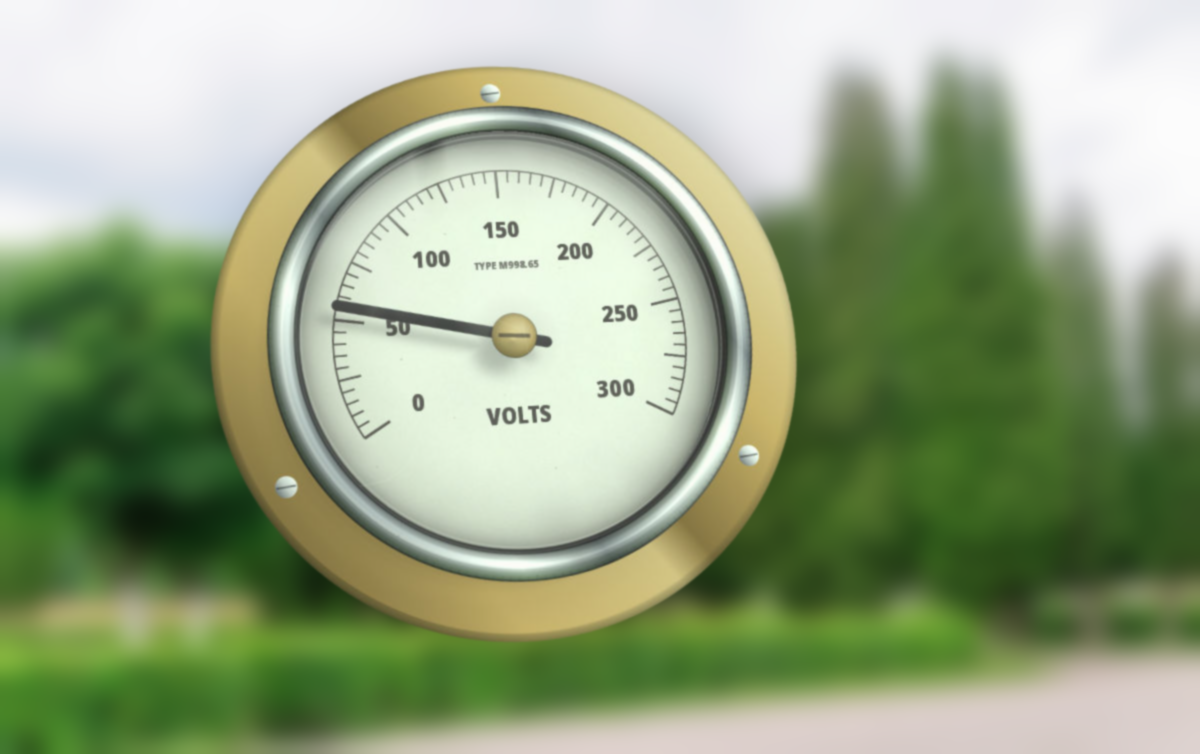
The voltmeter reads 55 V
